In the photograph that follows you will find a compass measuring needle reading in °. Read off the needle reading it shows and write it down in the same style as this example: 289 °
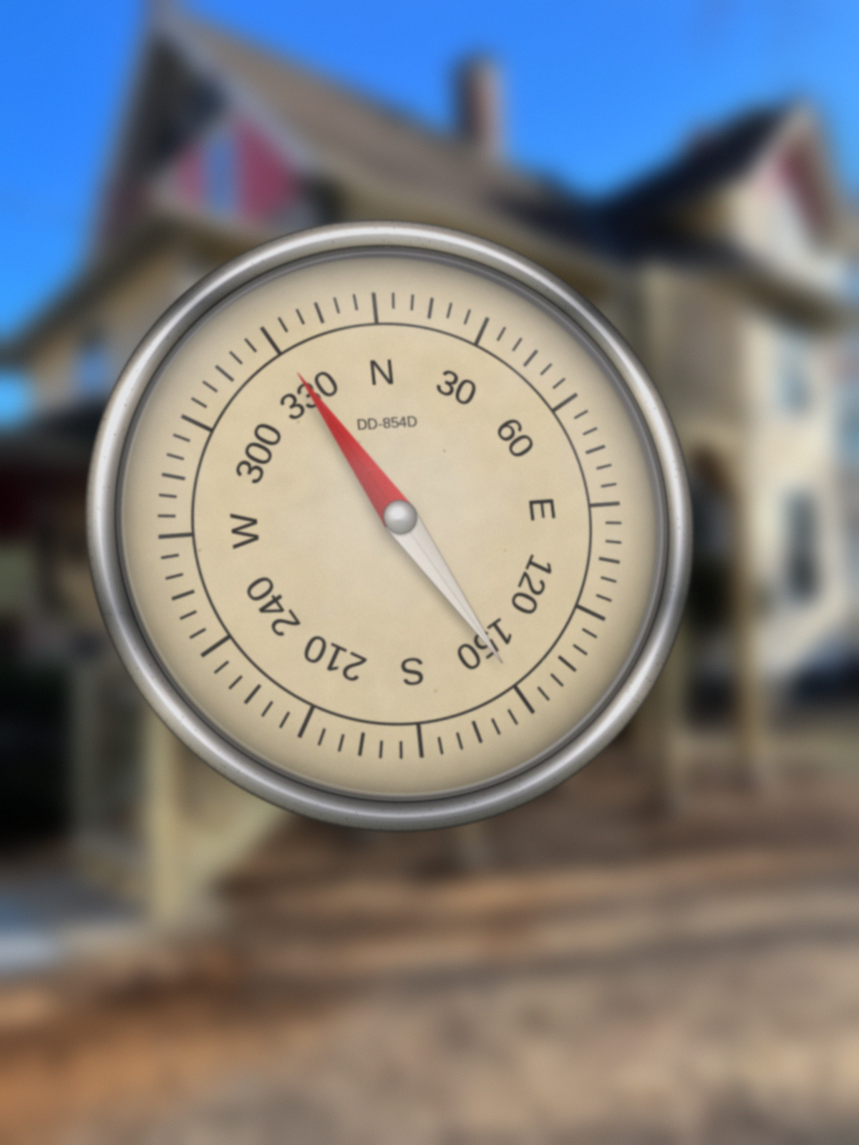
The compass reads 330 °
